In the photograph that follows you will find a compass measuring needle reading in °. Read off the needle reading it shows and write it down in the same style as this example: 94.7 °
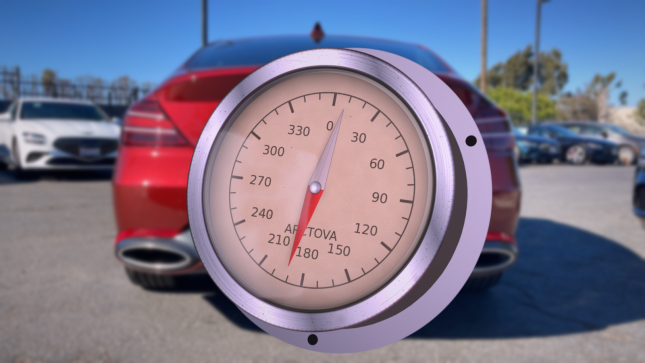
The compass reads 190 °
